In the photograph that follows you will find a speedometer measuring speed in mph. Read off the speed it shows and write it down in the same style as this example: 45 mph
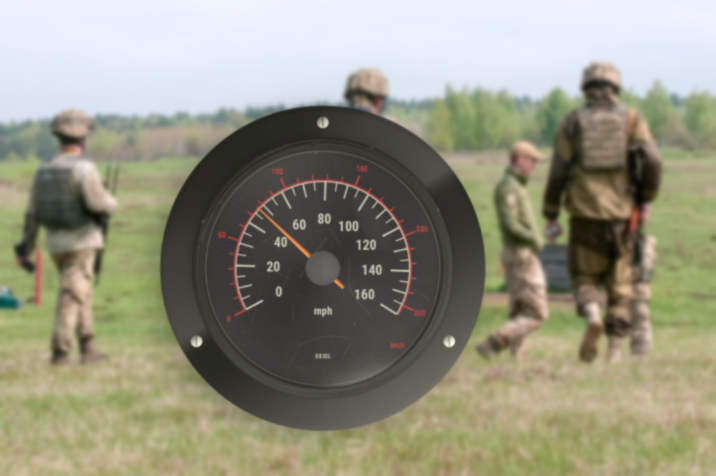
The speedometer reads 47.5 mph
